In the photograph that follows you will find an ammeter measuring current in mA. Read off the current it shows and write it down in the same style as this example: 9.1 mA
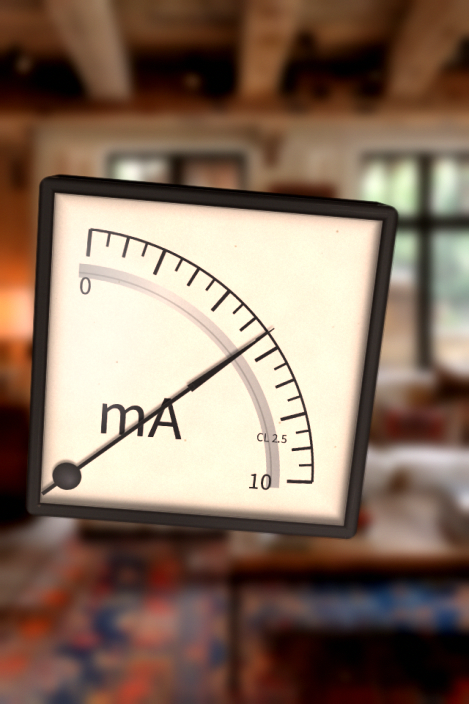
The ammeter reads 5.5 mA
